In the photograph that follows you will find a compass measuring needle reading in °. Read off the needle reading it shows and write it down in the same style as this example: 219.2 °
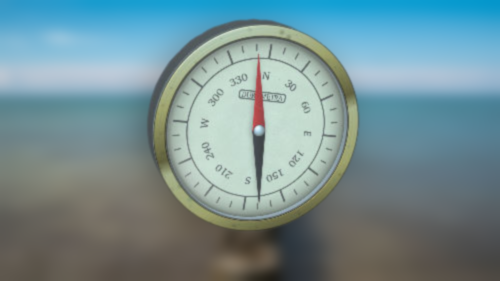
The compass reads 350 °
